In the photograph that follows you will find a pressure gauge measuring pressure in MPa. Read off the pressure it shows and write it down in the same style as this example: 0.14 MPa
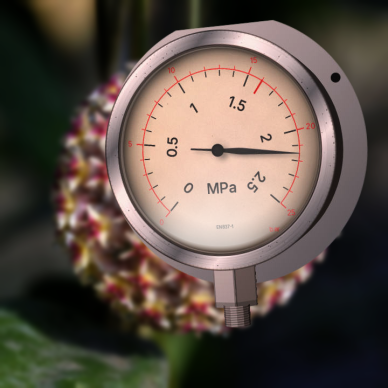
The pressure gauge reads 2.15 MPa
